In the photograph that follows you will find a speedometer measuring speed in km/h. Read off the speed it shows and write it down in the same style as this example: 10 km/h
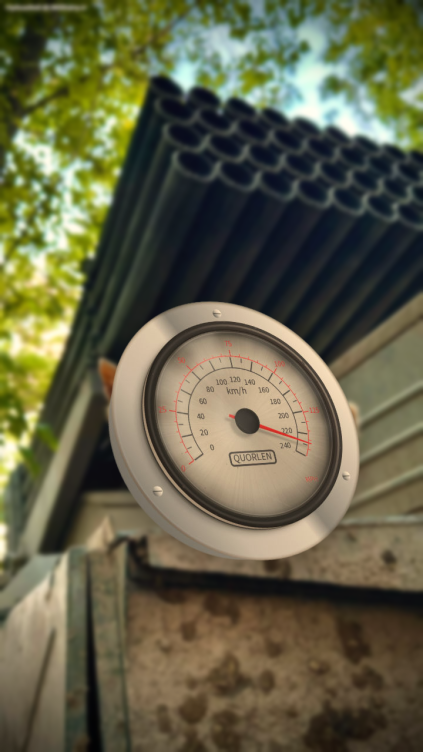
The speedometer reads 230 km/h
